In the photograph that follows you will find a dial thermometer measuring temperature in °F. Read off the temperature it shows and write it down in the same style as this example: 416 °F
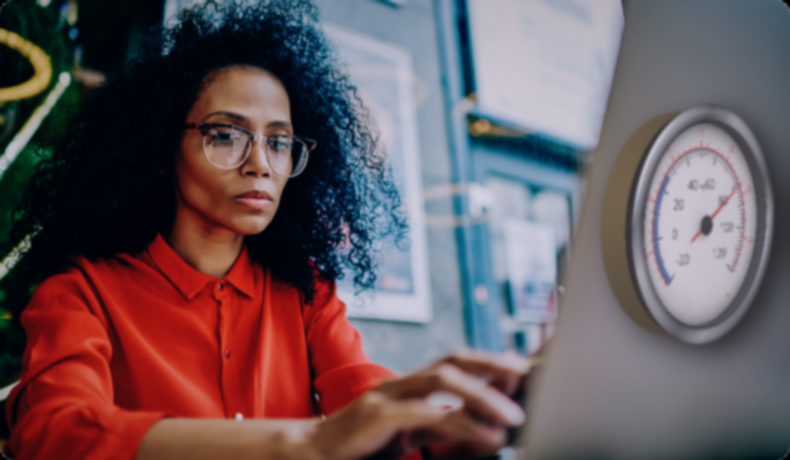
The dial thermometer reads 80 °F
